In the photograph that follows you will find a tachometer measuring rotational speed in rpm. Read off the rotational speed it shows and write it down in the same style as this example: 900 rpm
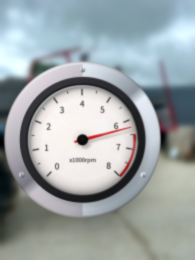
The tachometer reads 6250 rpm
